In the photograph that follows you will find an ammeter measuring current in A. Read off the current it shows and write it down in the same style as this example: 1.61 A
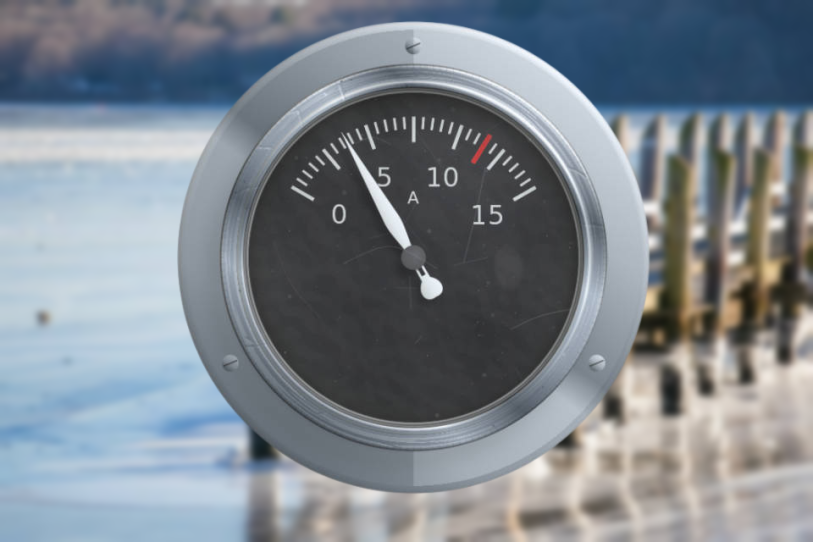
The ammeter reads 3.75 A
